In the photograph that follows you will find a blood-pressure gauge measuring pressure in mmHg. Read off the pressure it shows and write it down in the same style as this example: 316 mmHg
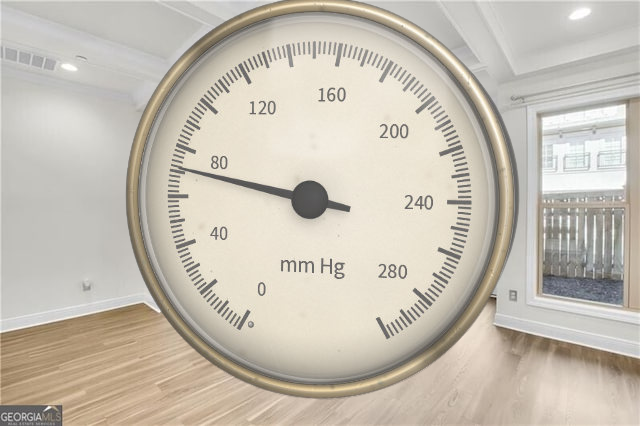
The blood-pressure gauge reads 72 mmHg
